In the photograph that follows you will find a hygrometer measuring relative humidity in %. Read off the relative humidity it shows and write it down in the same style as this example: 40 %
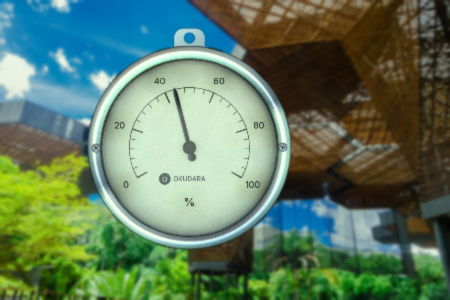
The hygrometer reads 44 %
